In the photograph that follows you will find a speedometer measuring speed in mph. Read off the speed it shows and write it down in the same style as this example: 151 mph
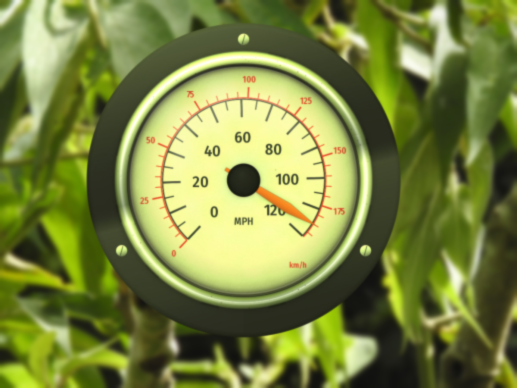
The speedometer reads 115 mph
